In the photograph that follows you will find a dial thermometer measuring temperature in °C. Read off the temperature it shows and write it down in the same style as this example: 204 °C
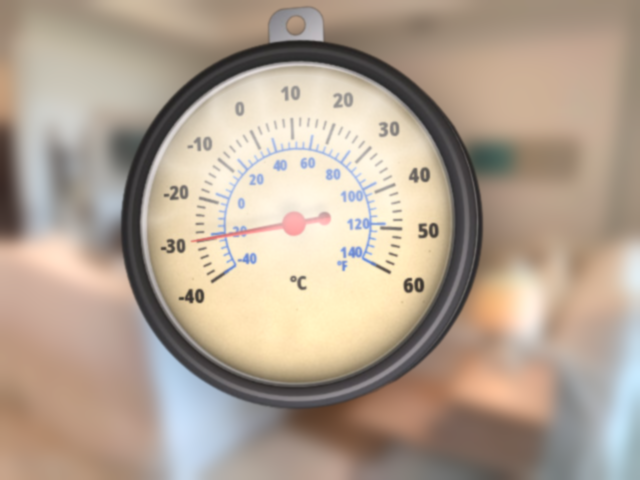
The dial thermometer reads -30 °C
